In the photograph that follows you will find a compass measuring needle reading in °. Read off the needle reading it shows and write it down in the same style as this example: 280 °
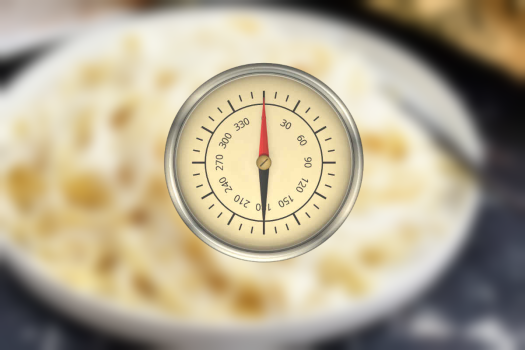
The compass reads 0 °
